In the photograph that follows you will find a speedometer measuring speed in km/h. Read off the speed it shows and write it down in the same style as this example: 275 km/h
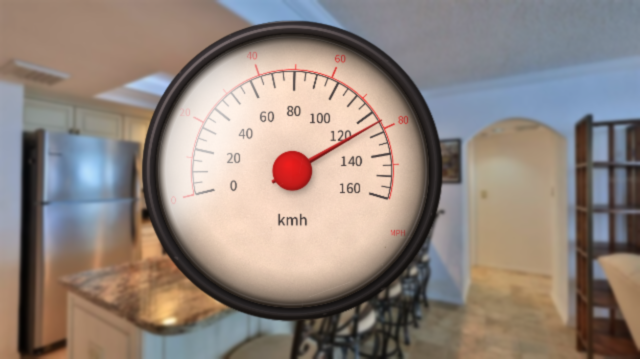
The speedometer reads 125 km/h
